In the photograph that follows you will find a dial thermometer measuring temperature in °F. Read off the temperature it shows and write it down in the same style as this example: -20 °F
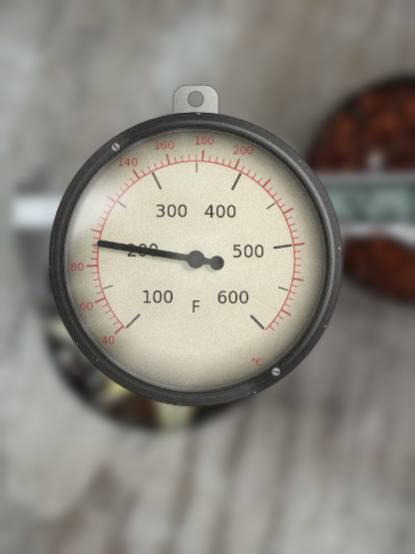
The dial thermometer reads 200 °F
